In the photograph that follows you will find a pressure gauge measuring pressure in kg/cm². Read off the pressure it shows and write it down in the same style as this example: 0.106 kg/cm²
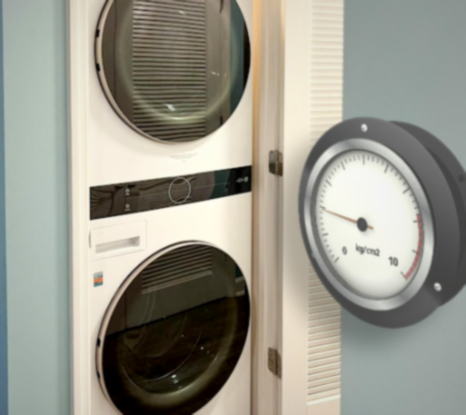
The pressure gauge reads 2 kg/cm²
